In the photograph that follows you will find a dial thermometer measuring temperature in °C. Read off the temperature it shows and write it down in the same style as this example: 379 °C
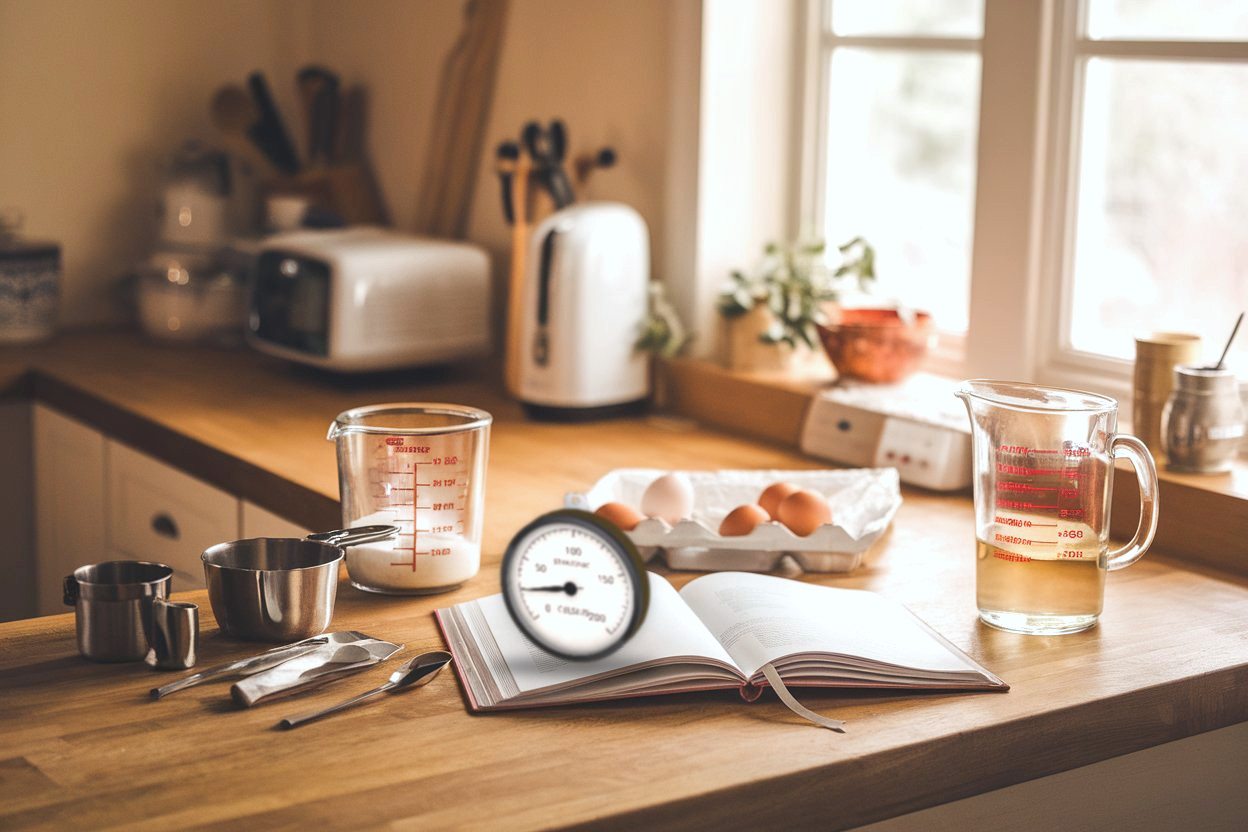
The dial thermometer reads 25 °C
